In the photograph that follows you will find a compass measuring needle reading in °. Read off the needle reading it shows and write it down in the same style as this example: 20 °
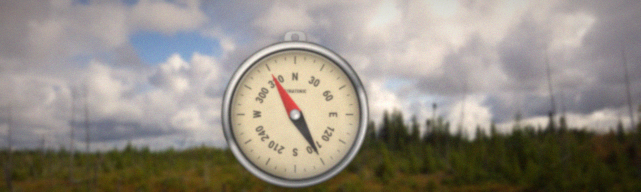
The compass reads 330 °
